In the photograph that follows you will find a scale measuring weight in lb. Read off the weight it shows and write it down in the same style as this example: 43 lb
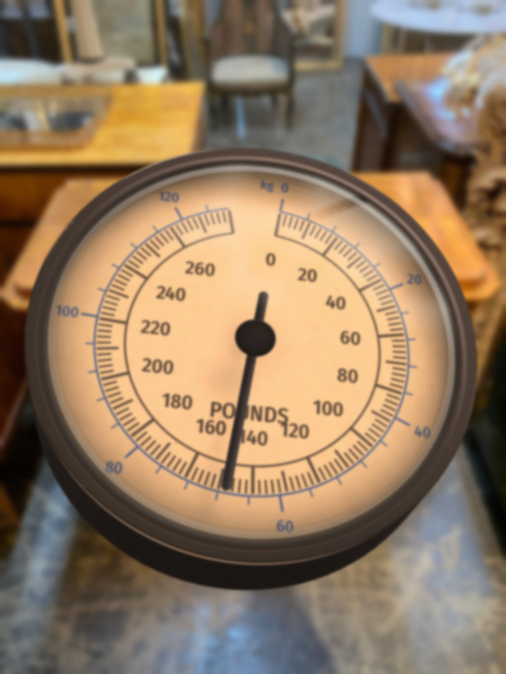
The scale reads 148 lb
